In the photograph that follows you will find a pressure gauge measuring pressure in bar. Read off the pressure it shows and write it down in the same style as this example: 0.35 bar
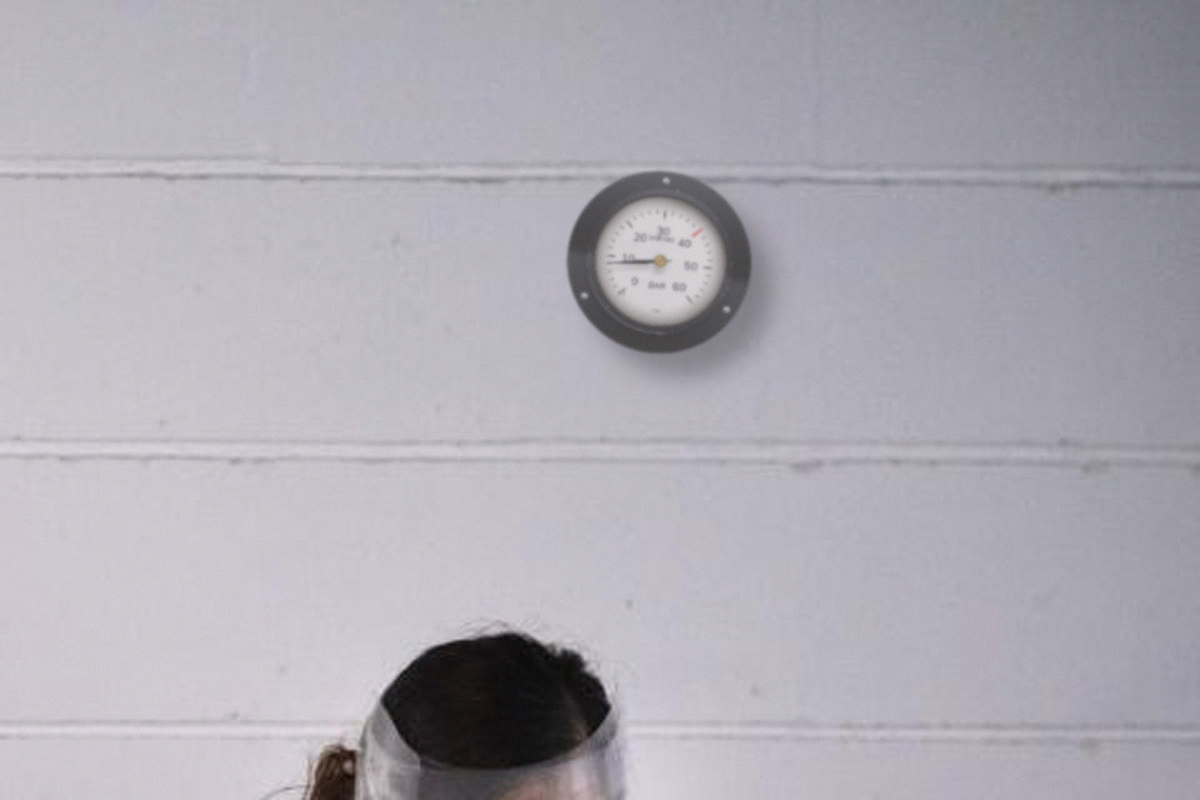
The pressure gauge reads 8 bar
